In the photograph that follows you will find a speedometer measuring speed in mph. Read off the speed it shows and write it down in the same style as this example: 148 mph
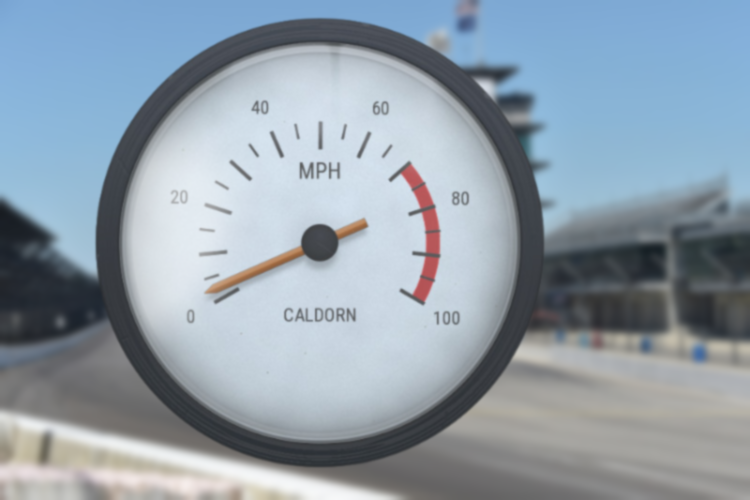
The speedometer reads 2.5 mph
